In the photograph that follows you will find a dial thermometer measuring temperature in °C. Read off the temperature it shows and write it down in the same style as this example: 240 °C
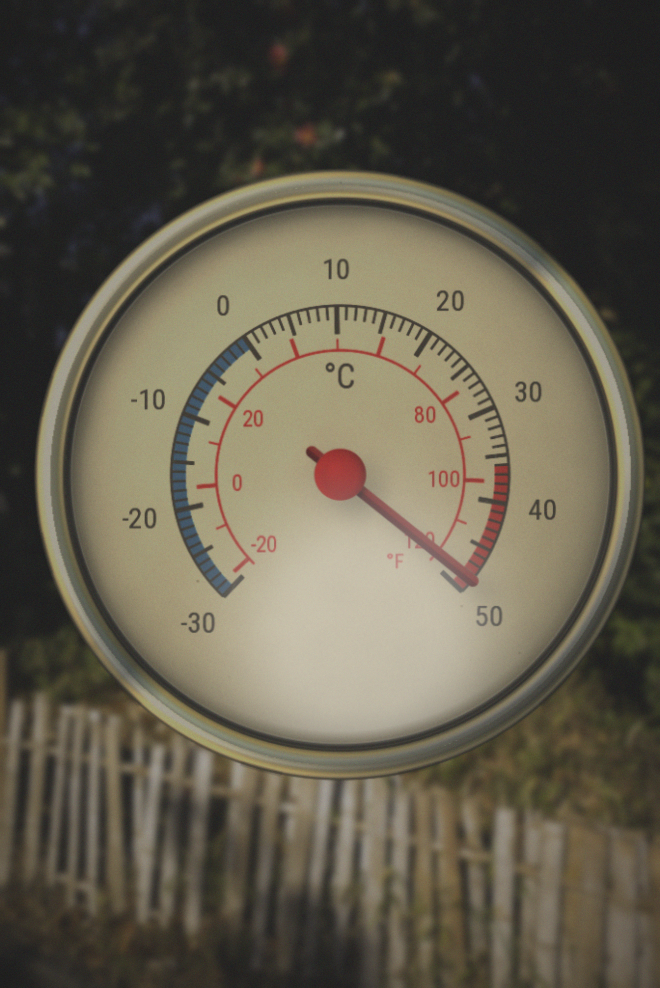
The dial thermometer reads 48.5 °C
